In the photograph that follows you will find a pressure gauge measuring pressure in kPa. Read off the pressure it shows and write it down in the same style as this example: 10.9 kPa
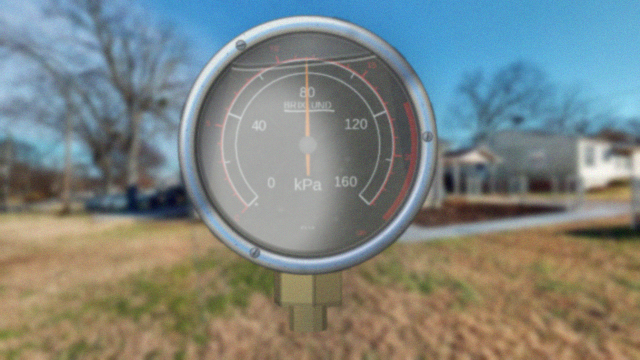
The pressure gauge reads 80 kPa
